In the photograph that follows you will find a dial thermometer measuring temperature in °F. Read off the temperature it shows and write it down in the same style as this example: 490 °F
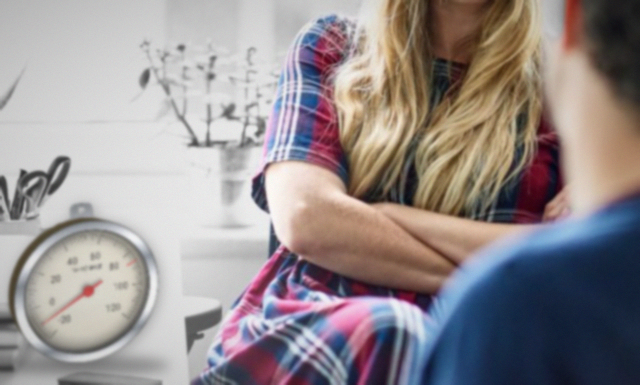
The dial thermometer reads -10 °F
